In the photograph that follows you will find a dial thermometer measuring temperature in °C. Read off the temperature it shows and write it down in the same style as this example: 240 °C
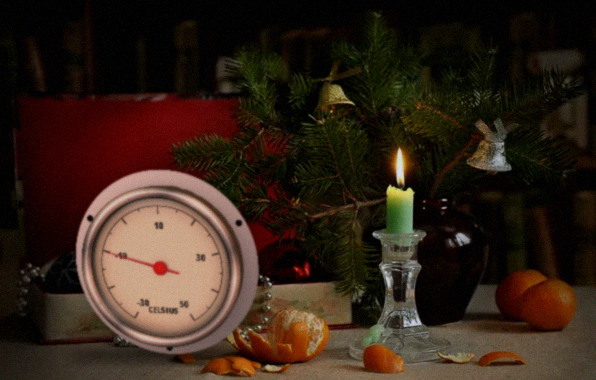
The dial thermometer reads -10 °C
